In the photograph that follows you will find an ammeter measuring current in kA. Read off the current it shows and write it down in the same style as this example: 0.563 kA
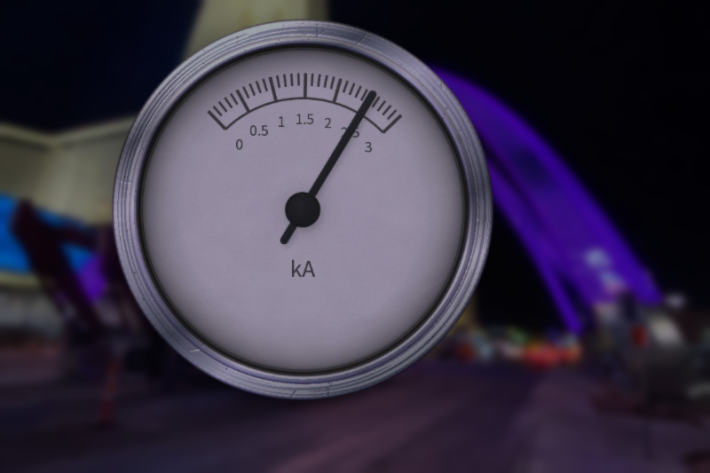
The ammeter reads 2.5 kA
